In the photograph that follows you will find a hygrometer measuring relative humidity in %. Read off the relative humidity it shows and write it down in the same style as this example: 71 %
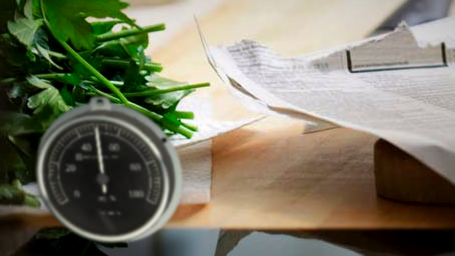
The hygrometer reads 50 %
